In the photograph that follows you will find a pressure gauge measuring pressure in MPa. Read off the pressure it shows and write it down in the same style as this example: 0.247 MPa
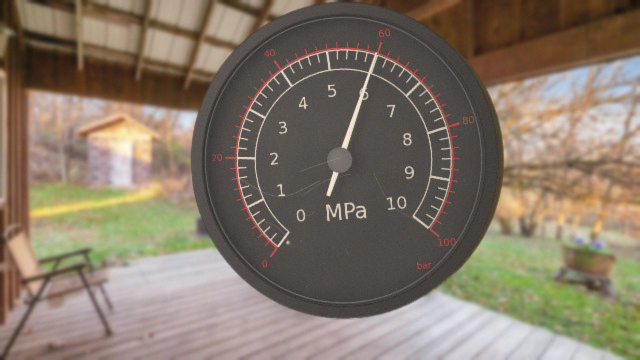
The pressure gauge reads 6 MPa
